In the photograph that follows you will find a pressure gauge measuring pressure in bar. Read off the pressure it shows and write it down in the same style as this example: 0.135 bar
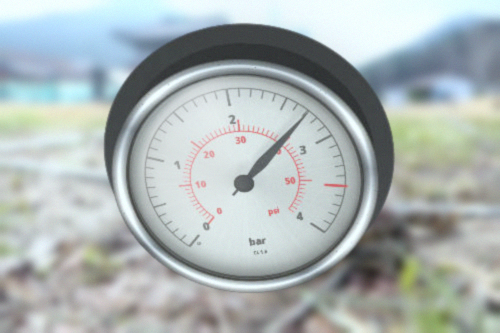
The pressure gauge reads 2.7 bar
